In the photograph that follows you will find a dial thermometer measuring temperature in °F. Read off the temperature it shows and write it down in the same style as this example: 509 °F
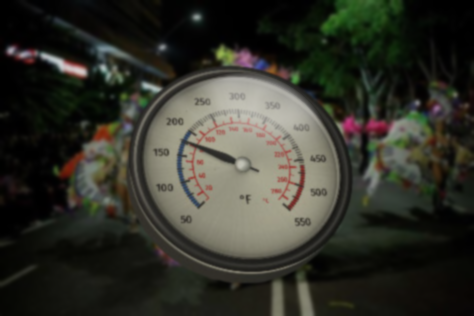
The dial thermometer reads 175 °F
